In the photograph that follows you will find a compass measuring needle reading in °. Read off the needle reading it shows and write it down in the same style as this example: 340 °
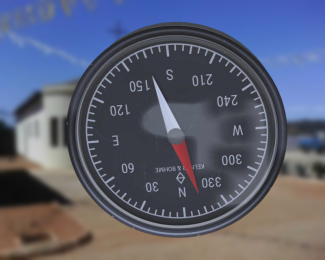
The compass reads 345 °
